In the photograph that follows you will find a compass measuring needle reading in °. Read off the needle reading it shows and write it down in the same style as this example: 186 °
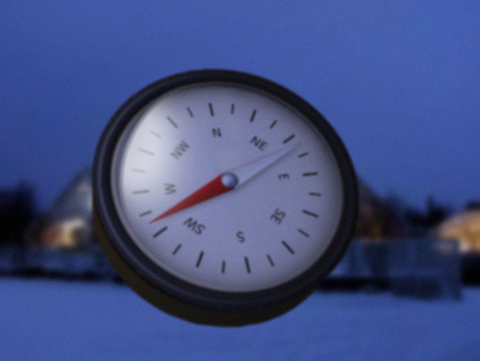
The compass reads 247.5 °
